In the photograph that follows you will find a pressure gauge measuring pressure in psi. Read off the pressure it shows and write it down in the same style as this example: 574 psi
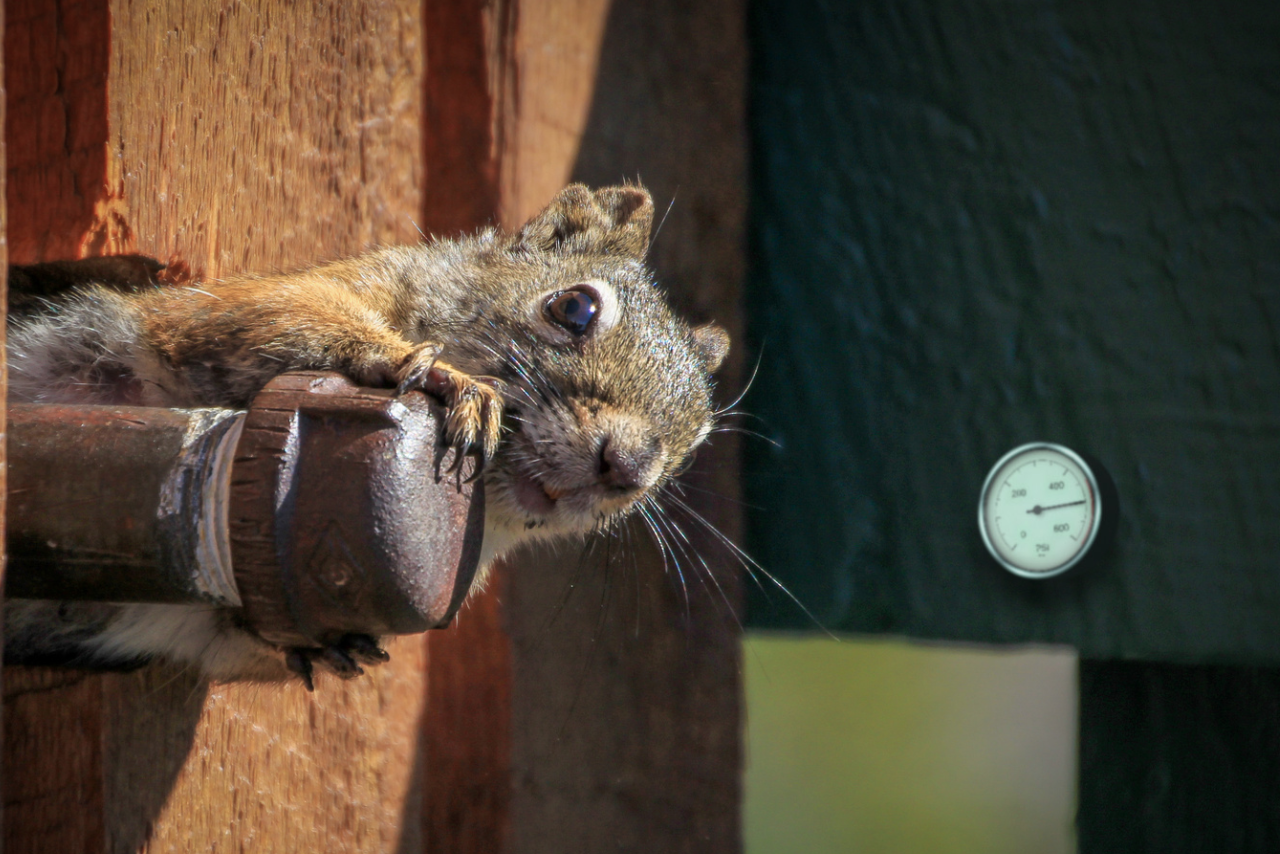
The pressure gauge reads 500 psi
